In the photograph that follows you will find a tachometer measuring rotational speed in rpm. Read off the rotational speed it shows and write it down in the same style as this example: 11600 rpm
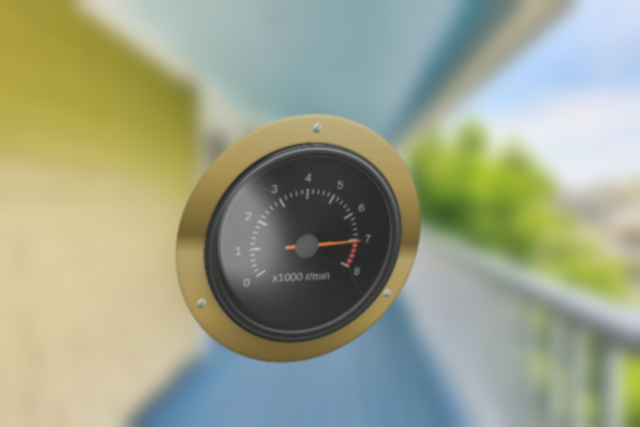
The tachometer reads 7000 rpm
